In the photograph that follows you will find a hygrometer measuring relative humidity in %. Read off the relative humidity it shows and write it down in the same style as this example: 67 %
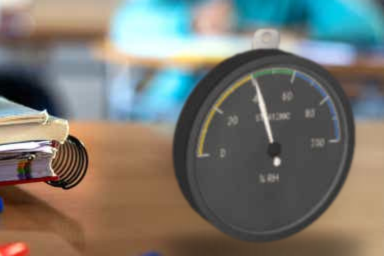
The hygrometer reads 40 %
